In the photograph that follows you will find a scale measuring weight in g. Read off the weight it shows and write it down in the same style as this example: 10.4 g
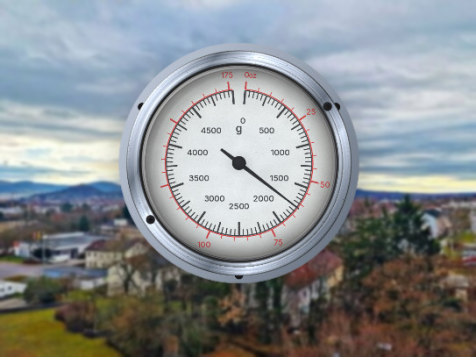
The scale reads 1750 g
